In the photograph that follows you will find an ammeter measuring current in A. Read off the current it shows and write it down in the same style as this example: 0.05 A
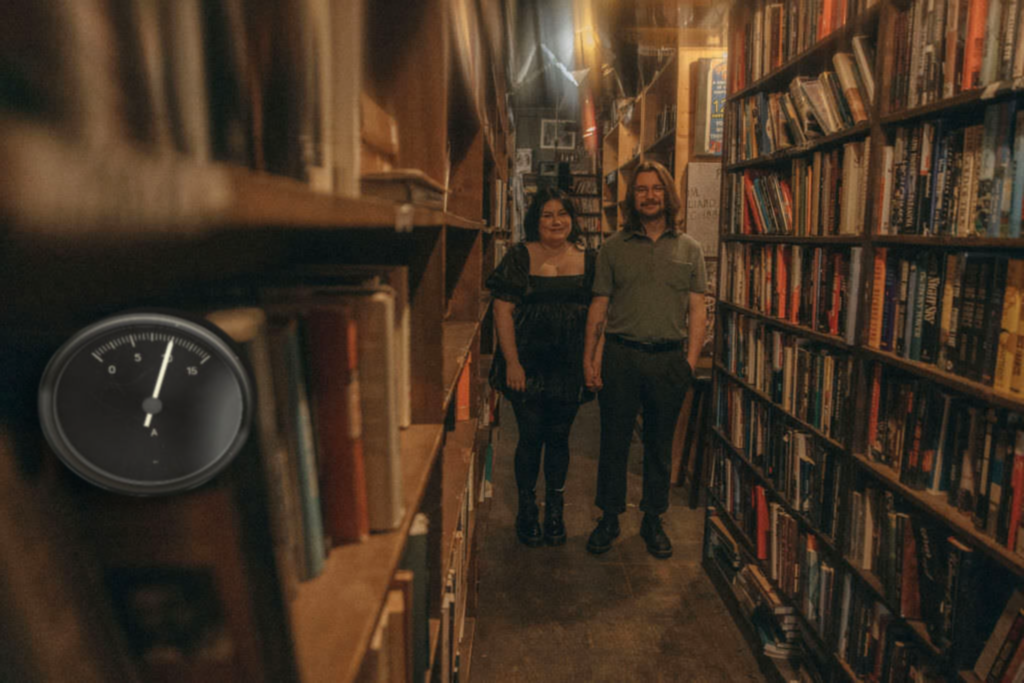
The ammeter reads 10 A
